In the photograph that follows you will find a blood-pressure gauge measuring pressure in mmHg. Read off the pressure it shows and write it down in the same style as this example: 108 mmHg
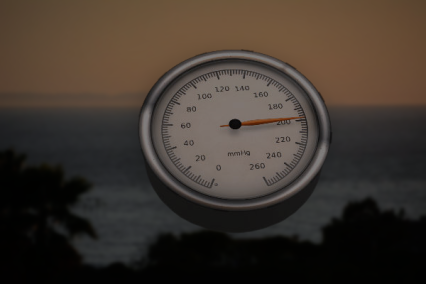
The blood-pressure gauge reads 200 mmHg
